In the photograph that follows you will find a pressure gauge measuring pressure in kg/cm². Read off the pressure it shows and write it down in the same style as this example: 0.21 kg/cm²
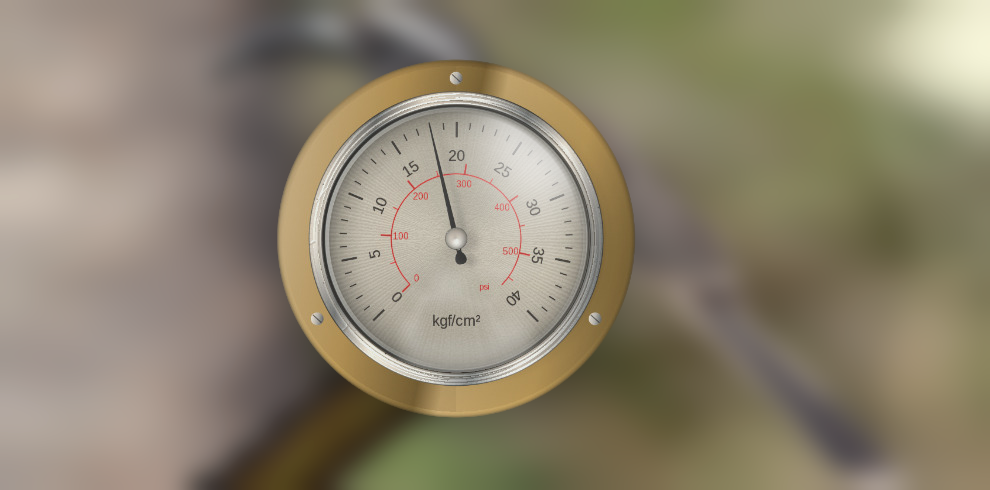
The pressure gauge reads 18 kg/cm²
